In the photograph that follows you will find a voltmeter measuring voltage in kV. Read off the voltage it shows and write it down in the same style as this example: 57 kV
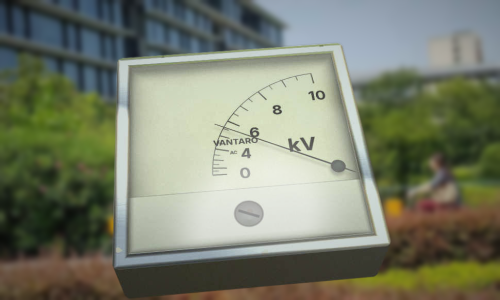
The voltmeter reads 5.5 kV
